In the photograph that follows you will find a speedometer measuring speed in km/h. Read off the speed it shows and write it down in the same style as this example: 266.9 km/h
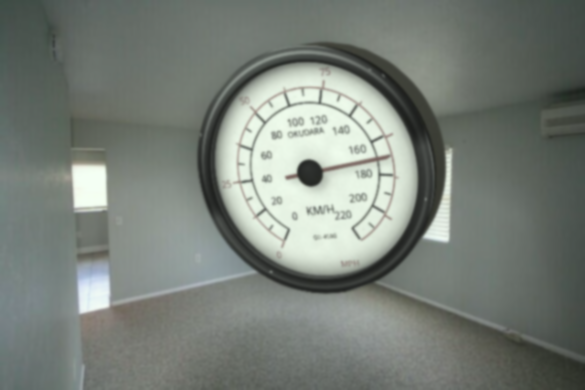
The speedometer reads 170 km/h
